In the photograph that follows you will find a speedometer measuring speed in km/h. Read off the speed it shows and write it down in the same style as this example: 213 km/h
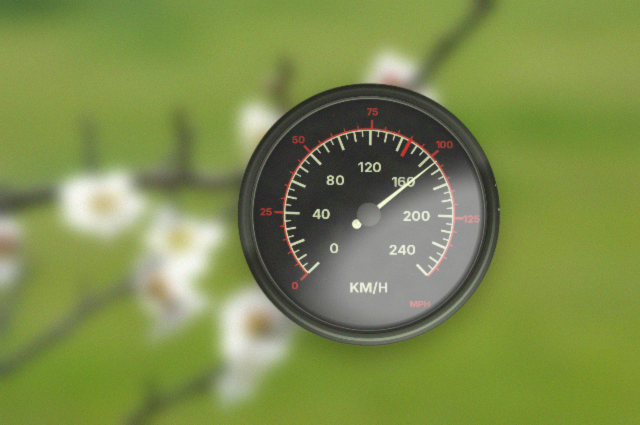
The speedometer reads 165 km/h
